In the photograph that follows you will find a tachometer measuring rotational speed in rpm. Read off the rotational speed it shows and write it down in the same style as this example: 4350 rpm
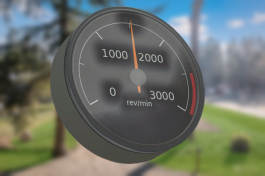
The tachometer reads 1500 rpm
